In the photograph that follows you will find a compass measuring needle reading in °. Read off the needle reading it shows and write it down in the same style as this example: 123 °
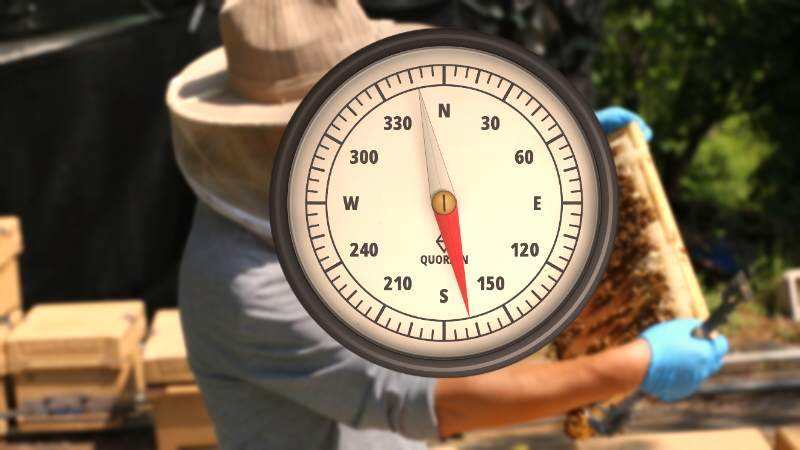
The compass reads 167.5 °
